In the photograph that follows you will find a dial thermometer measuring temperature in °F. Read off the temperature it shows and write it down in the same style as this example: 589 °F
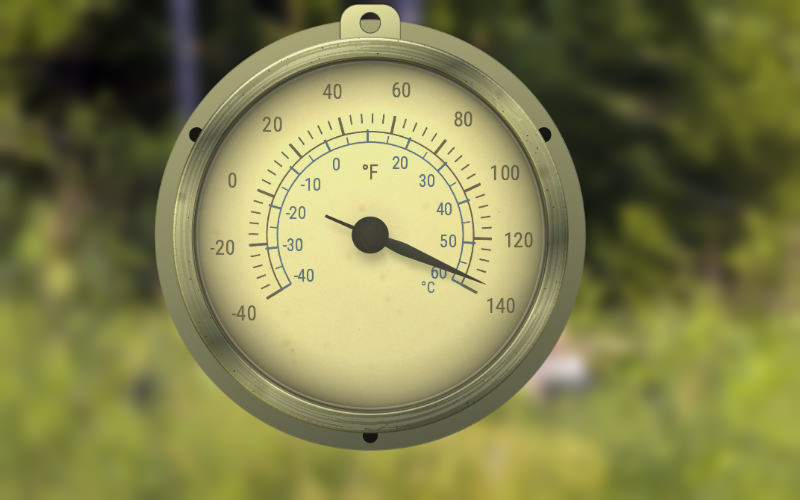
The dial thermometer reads 136 °F
